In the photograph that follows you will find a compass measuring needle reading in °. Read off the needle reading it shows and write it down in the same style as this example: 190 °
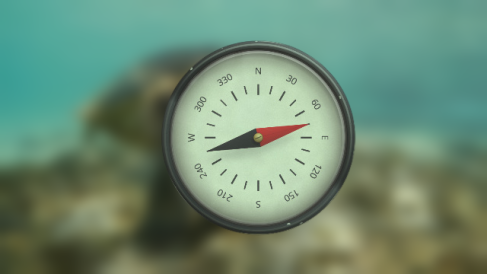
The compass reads 75 °
